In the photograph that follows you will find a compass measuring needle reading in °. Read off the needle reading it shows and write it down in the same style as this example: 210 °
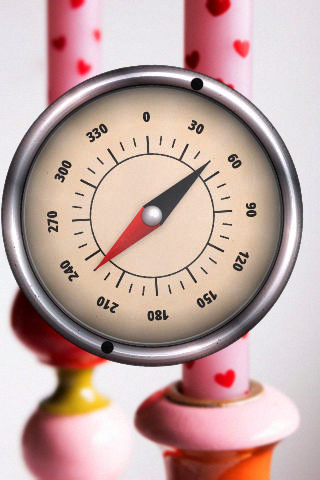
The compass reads 230 °
